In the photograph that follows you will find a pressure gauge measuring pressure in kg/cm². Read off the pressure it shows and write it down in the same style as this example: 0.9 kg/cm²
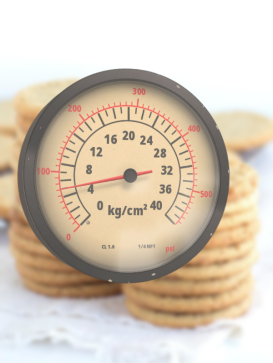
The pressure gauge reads 5 kg/cm²
